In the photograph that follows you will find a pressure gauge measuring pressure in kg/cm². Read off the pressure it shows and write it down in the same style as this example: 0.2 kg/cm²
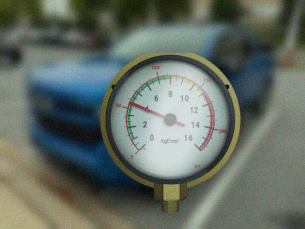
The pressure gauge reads 4 kg/cm²
